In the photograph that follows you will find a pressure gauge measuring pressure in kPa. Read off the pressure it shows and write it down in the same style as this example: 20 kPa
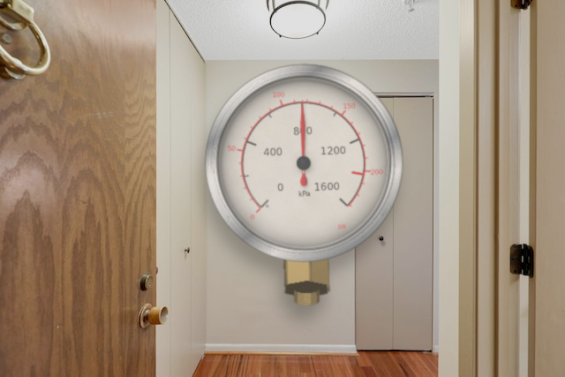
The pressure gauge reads 800 kPa
